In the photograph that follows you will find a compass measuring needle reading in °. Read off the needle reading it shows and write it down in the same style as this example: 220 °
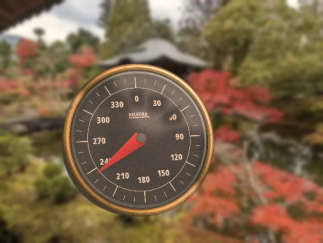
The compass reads 235 °
